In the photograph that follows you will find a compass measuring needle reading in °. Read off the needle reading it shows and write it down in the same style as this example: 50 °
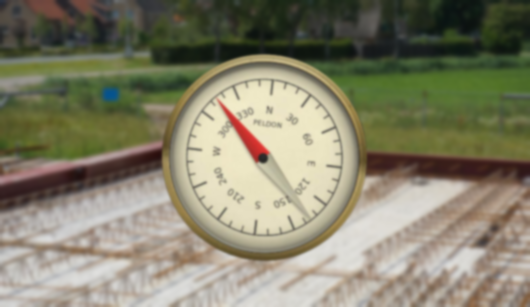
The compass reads 315 °
